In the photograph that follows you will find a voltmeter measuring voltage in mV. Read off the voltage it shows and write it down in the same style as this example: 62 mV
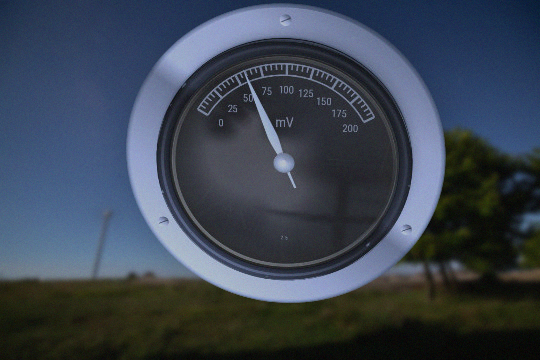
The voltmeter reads 60 mV
